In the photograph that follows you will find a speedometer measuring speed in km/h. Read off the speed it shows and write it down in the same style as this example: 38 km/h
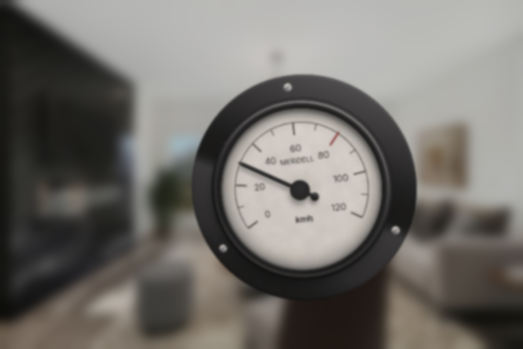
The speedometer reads 30 km/h
